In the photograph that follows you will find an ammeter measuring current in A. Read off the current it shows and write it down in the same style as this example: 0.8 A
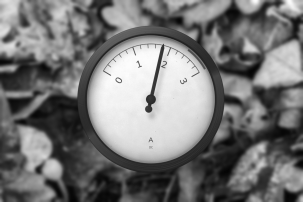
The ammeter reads 1.8 A
